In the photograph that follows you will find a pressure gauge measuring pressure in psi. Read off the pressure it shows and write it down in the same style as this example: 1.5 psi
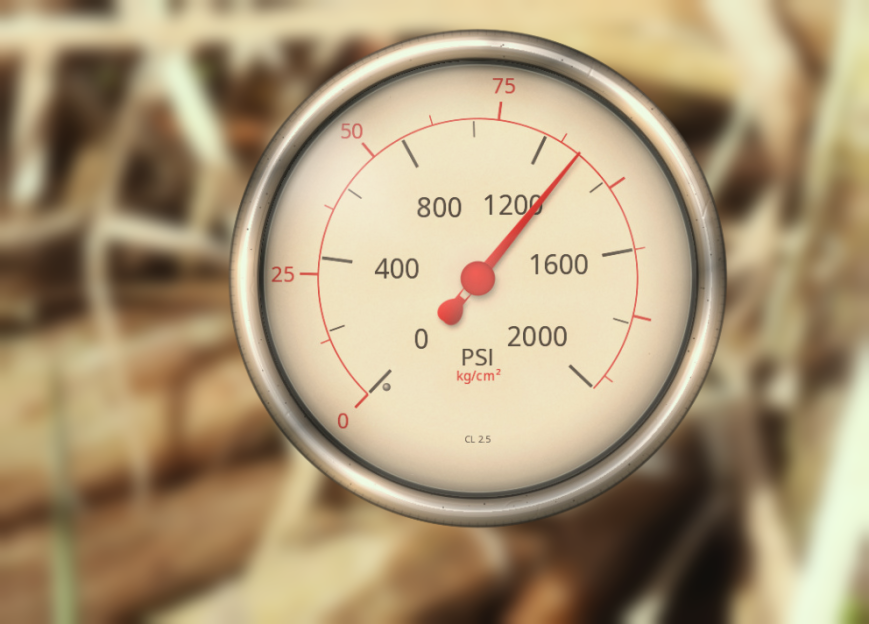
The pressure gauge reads 1300 psi
